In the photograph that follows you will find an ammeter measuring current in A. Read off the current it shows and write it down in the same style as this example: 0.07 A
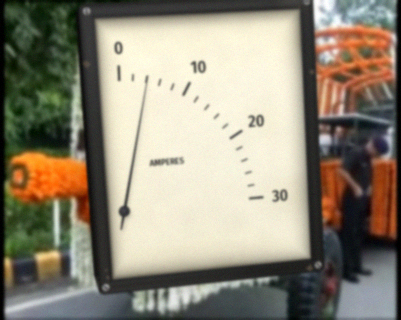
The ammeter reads 4 A
